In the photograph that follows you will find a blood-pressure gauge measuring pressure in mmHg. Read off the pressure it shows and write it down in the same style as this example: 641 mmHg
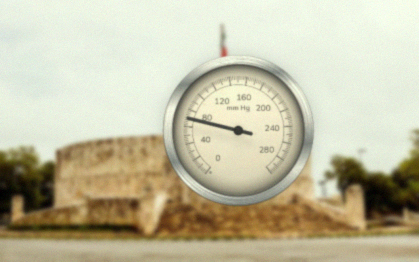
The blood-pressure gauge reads 70 mmHg
